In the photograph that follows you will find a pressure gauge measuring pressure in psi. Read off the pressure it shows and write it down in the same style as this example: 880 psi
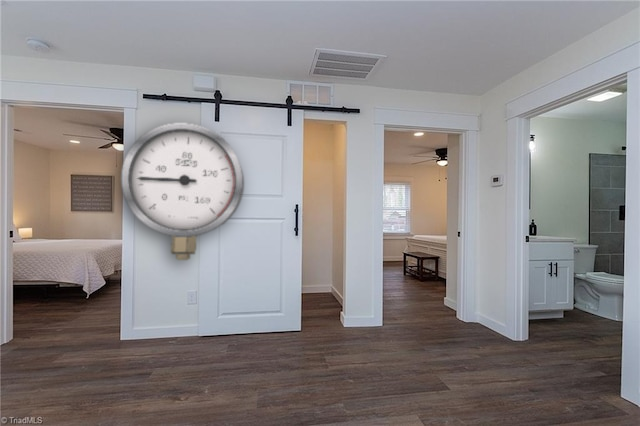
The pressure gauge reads 25 psi
